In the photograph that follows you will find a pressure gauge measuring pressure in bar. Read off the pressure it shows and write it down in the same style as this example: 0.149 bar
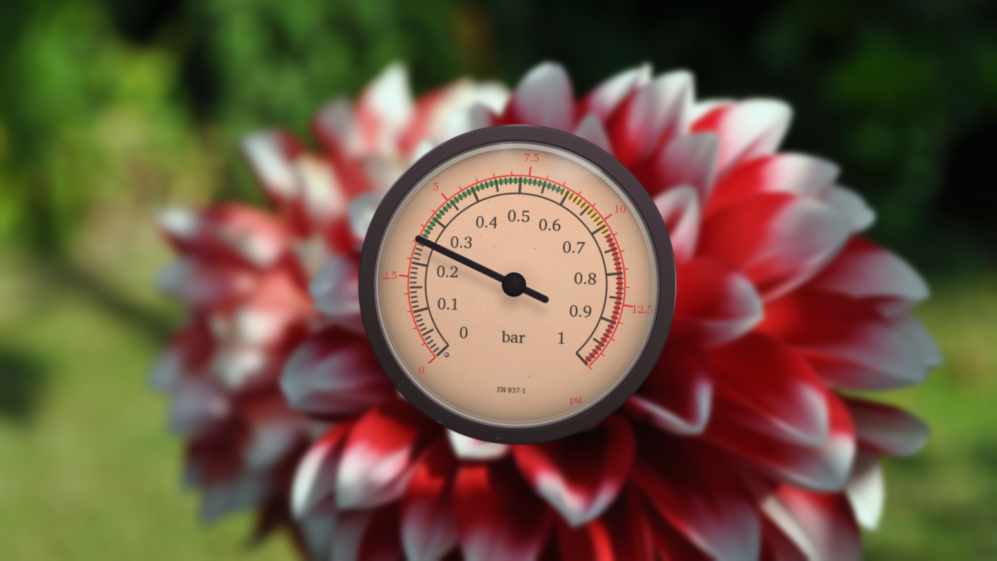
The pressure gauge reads 0.25 bar
